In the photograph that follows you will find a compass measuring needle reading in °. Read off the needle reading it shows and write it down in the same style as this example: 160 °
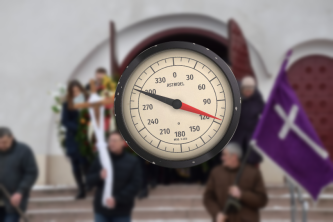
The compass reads 115 °
